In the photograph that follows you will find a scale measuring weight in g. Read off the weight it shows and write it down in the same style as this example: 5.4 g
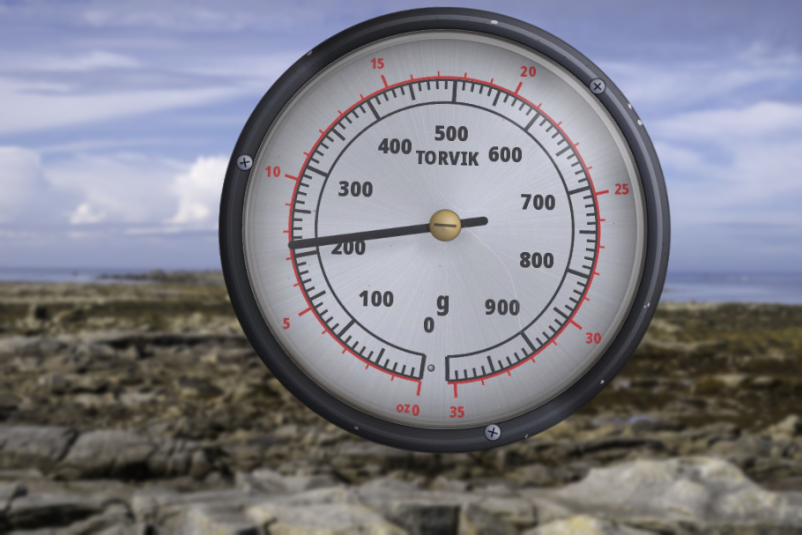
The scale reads 210 g
